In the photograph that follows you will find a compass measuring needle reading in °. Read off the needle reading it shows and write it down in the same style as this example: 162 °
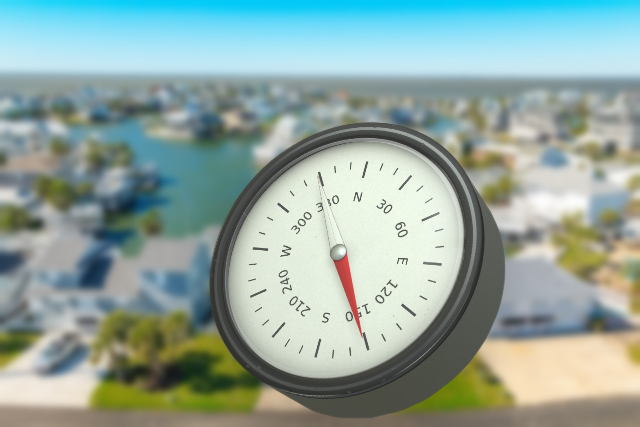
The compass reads 150 °
